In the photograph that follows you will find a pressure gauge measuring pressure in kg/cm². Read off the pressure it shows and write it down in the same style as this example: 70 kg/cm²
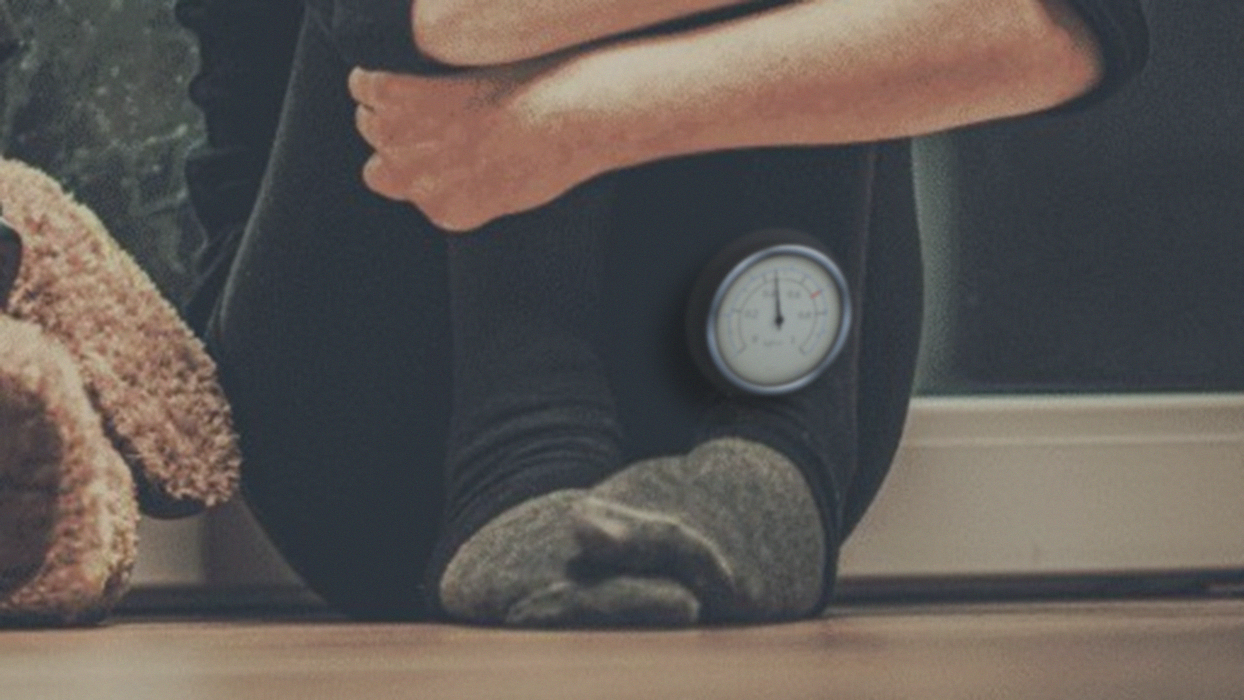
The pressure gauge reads 0.45 kg/cm²
